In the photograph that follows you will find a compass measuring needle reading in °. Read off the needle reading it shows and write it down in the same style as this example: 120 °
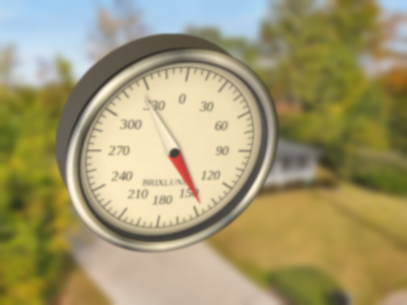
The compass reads 145 °
